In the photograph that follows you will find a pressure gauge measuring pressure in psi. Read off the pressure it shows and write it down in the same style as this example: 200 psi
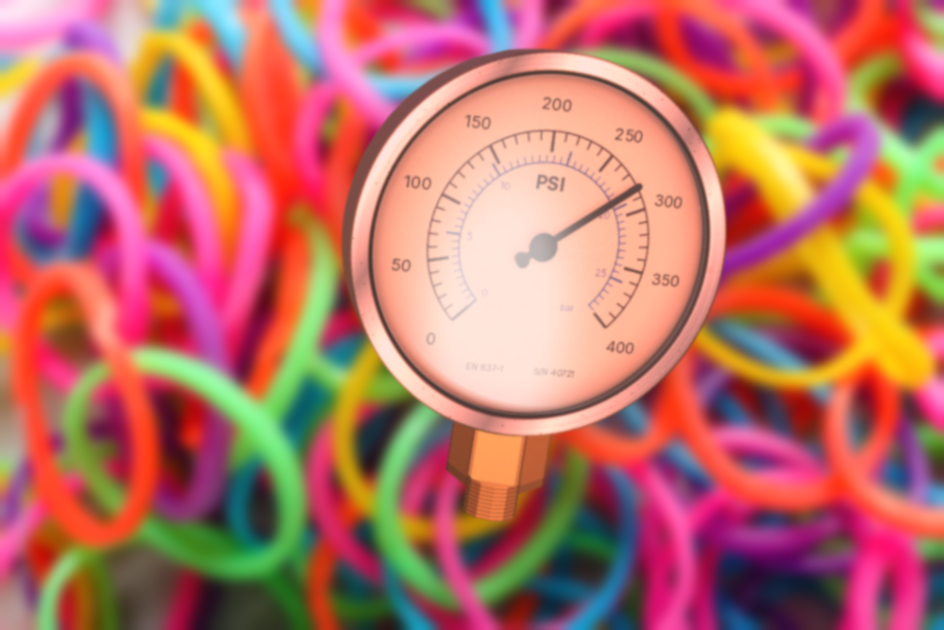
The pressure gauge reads 280 psi
